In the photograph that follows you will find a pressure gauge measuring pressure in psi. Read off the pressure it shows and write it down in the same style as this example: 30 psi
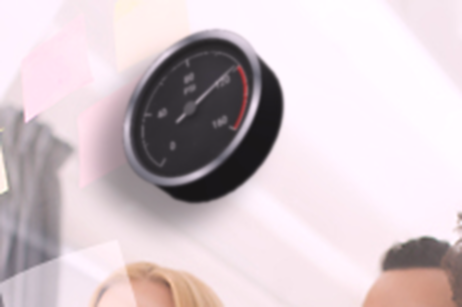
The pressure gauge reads 120 psi
